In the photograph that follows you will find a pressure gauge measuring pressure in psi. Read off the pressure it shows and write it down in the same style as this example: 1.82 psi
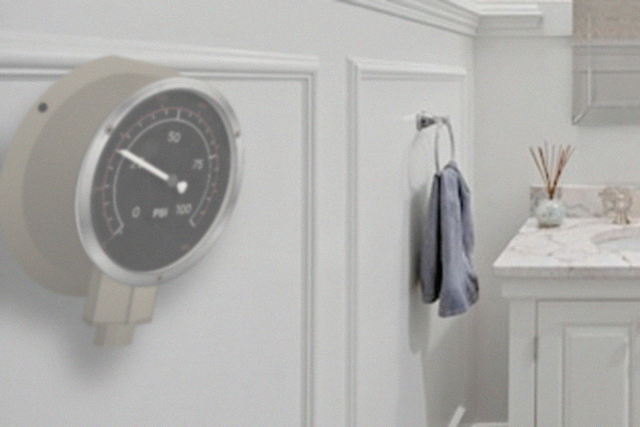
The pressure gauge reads 25 psi
